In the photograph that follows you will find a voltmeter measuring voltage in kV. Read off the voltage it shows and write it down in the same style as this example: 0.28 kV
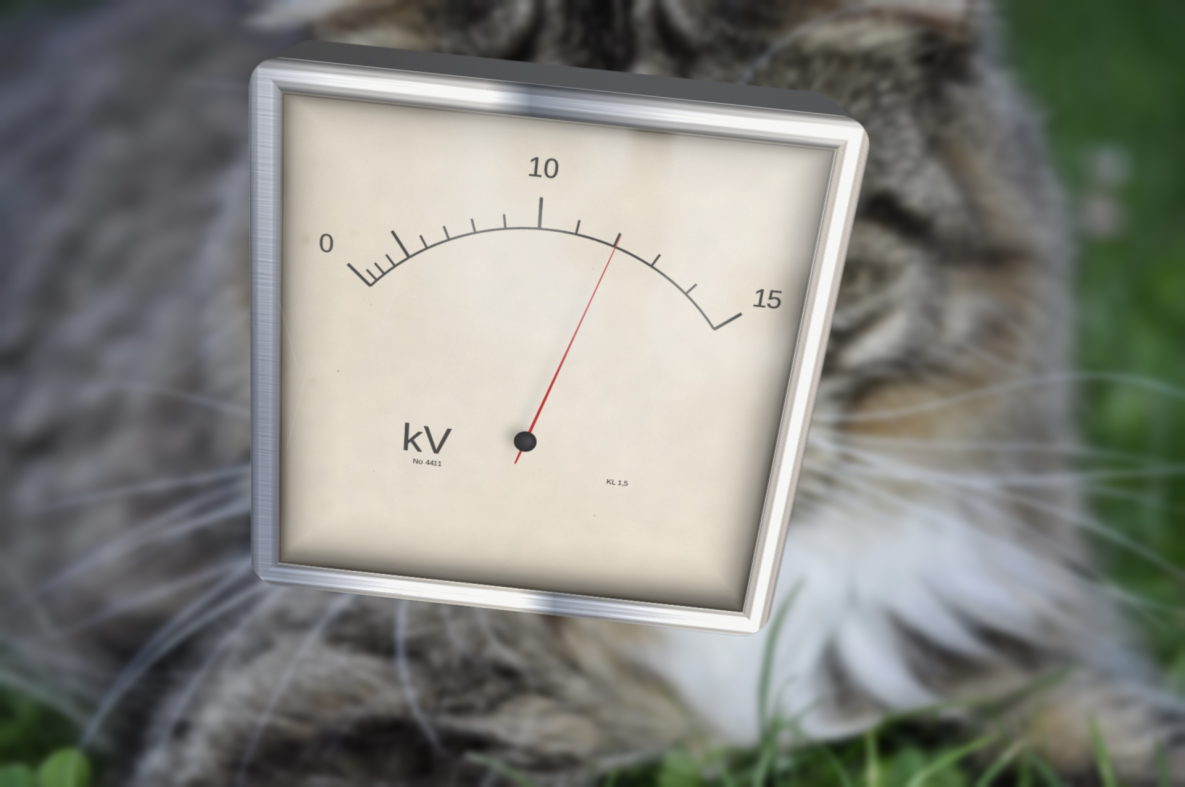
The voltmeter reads 12 kV
